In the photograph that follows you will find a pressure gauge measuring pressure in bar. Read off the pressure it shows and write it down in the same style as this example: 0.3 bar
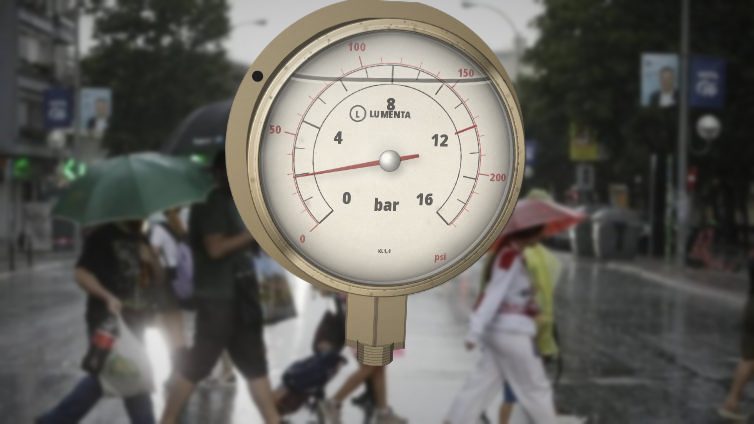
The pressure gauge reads 2 bar
